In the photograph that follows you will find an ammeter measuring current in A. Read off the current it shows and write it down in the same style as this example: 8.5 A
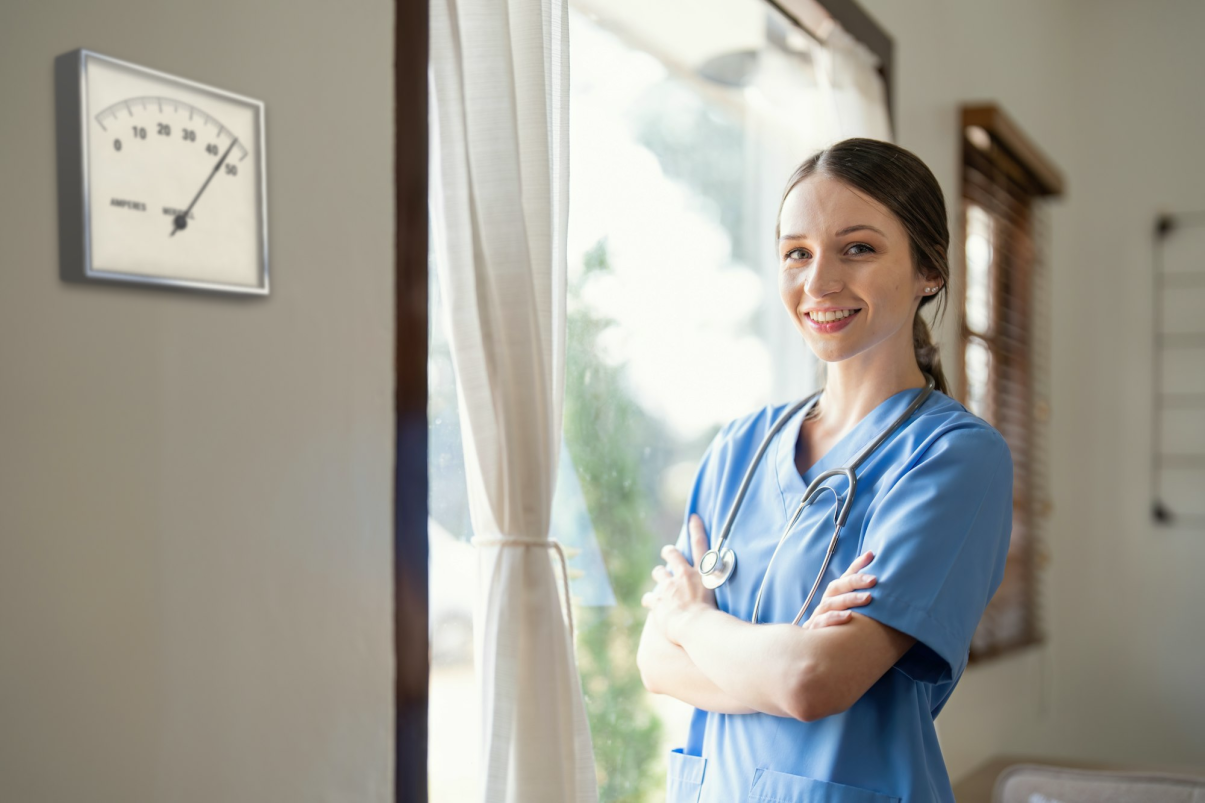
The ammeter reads 45 A
